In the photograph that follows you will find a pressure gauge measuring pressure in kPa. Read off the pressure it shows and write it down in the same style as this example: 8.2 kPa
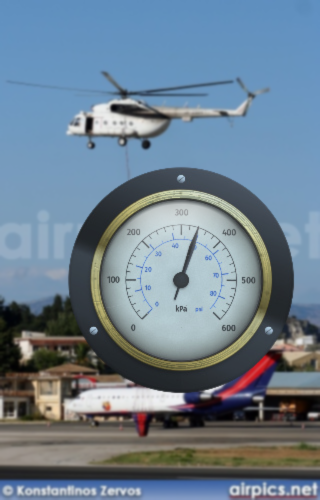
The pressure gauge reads 340 kPa
